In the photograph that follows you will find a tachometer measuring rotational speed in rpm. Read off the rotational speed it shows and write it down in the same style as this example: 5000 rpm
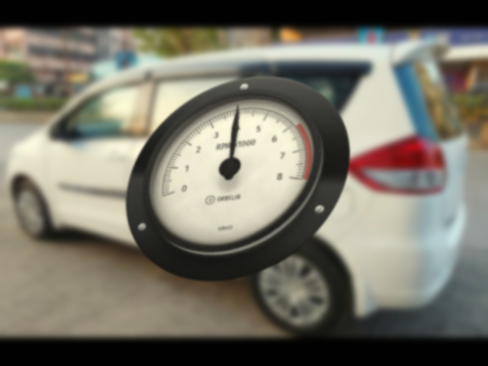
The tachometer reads 4000 rpm
